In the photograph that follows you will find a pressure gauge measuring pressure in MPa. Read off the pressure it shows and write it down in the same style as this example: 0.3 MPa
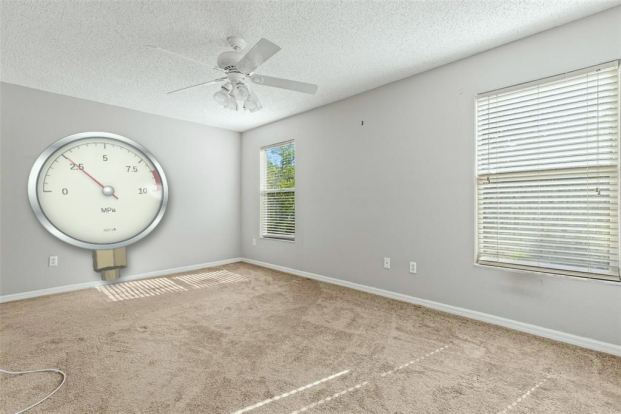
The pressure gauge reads 2.5 MPa
